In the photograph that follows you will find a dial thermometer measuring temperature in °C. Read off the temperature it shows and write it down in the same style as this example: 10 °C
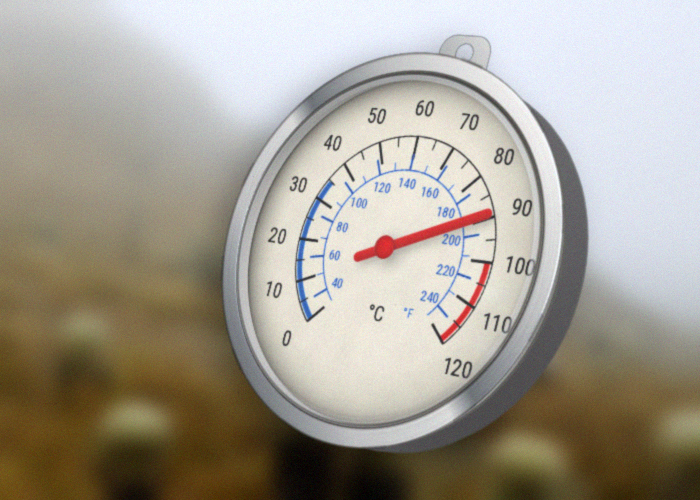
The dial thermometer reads 90 °C
